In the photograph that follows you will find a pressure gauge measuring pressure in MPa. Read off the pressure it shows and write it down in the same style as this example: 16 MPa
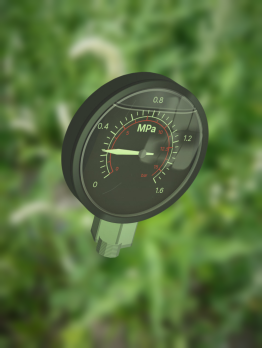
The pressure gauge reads 0.25 MPa
